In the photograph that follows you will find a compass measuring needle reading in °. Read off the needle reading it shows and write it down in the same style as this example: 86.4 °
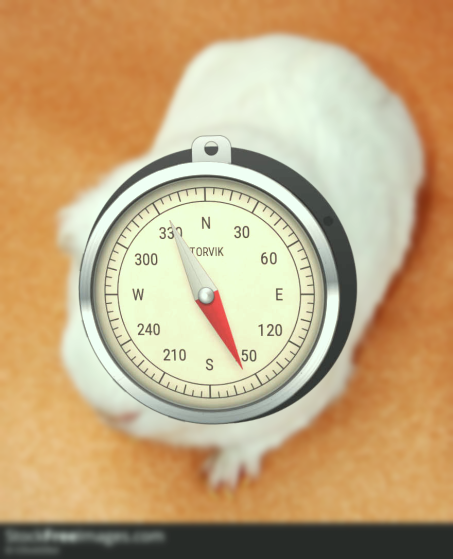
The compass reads 155 °
